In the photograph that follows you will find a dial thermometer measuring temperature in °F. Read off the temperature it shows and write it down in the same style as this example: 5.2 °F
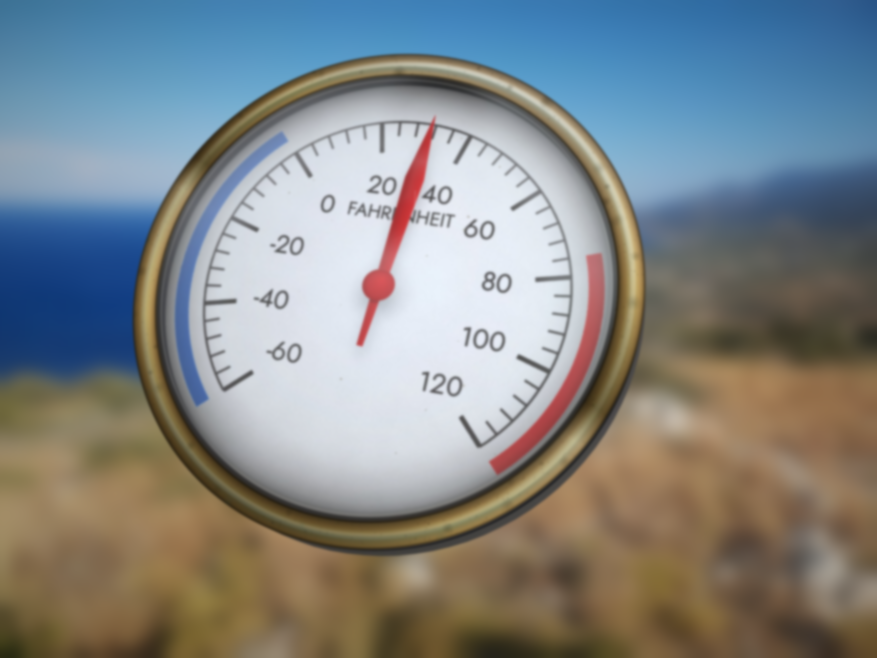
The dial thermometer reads 32 °F
